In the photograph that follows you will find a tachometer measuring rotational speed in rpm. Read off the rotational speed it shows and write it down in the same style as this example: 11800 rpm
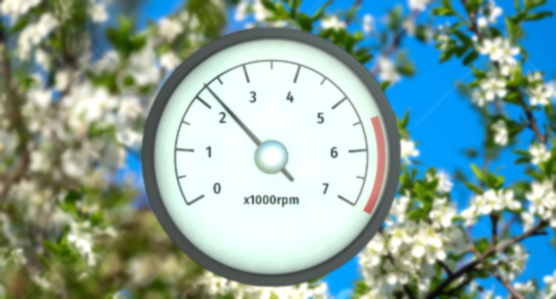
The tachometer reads 2250 rpm
